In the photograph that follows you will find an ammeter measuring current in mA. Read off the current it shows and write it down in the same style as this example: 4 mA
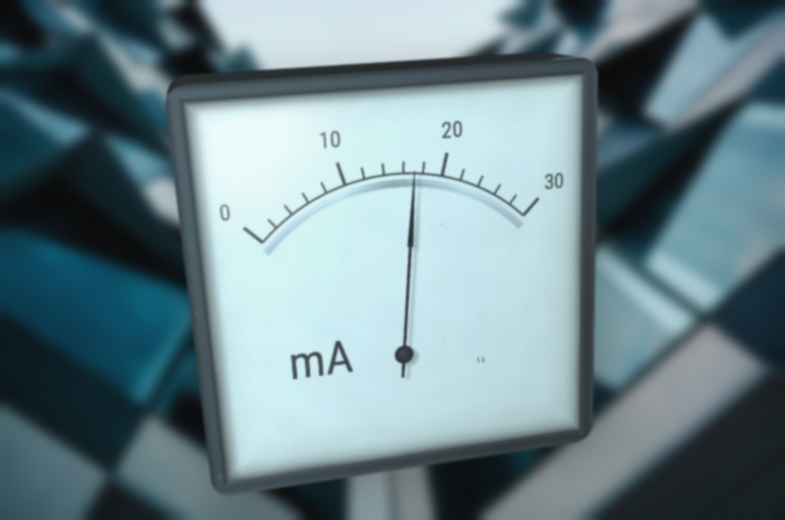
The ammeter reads 17 mA
